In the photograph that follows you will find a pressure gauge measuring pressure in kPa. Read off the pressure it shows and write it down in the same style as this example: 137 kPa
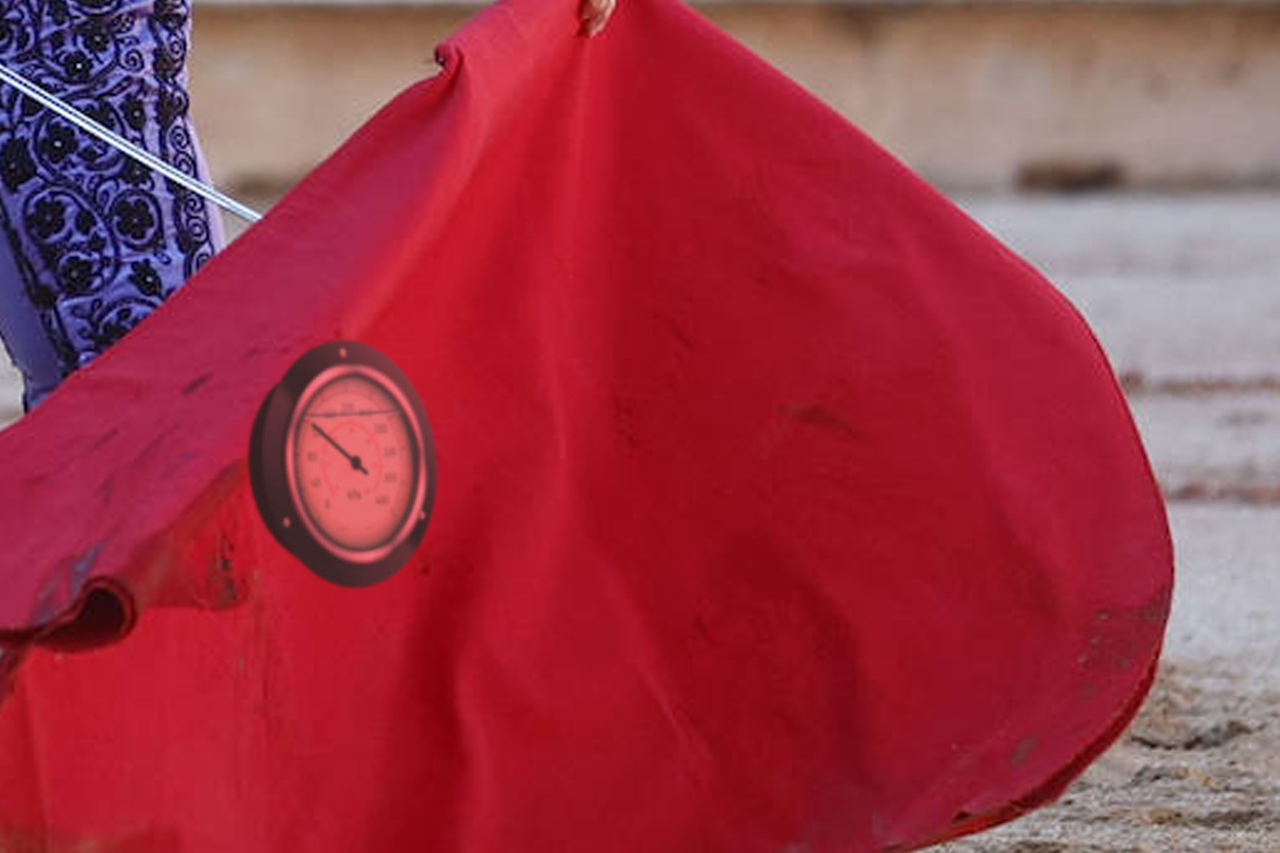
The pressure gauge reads 120 kPa
